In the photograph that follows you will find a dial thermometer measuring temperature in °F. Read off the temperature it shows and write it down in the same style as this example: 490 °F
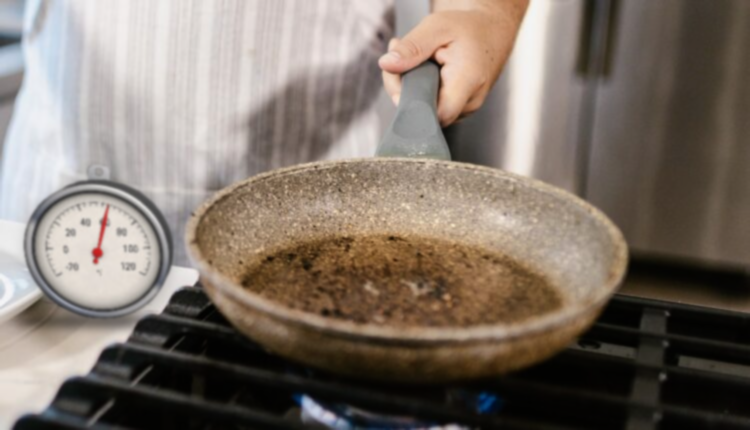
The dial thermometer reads 60 °F
